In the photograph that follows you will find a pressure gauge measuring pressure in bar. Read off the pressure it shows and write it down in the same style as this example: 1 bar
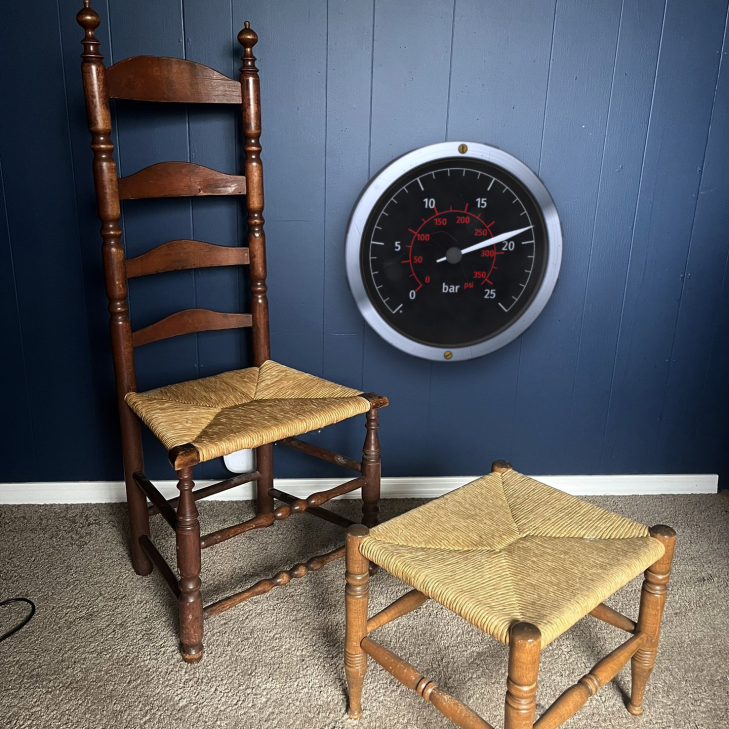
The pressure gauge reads 19 bar
